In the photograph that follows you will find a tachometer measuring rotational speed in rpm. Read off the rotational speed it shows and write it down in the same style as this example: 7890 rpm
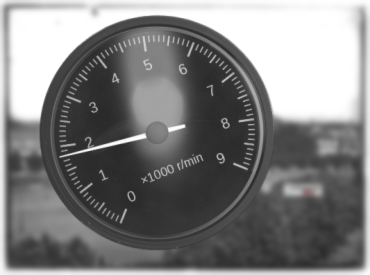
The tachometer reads 1800 rpm
